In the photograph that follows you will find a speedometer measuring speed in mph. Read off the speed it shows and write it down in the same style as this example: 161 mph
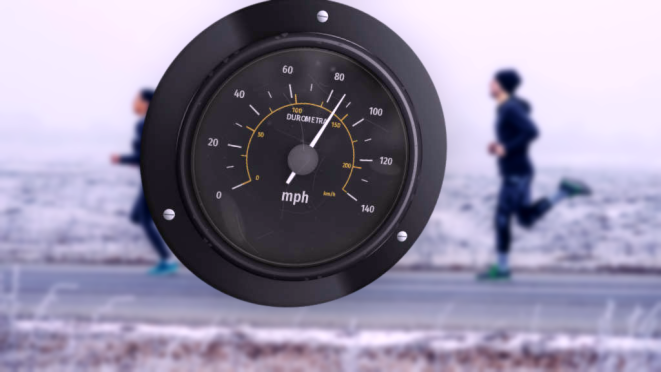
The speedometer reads 85 mph
